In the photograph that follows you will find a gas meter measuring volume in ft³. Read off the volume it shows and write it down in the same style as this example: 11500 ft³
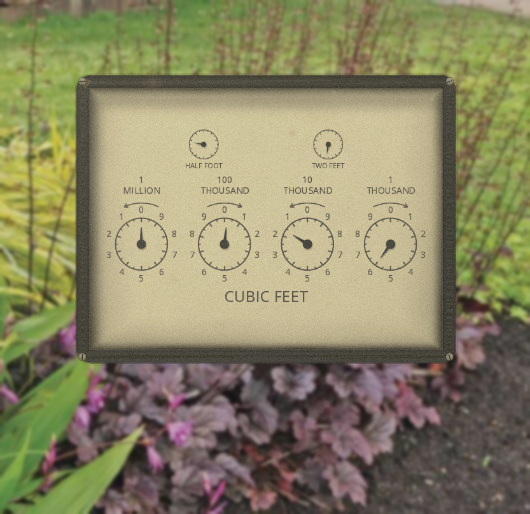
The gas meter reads 1600 ft³
